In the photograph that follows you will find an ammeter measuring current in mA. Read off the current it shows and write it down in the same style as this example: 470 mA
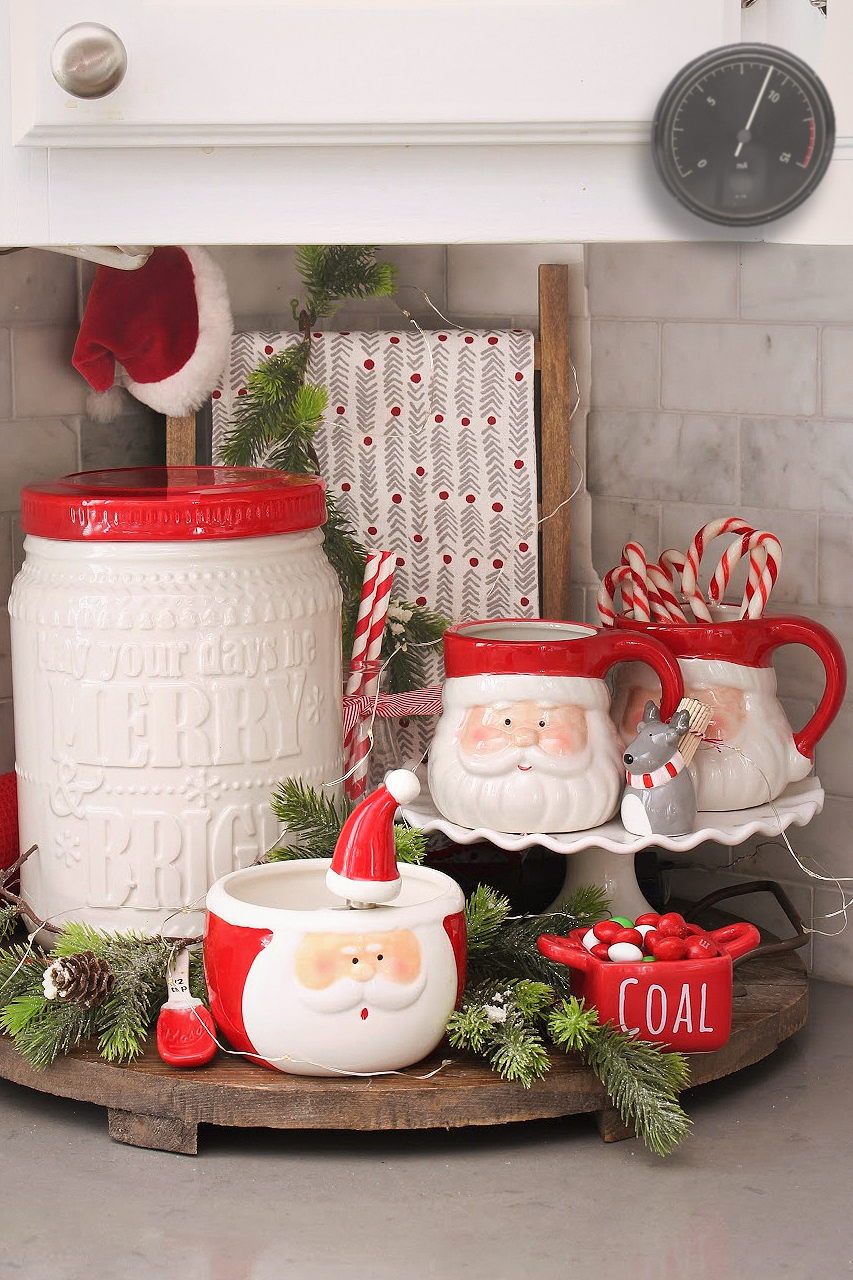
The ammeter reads 9 mA
